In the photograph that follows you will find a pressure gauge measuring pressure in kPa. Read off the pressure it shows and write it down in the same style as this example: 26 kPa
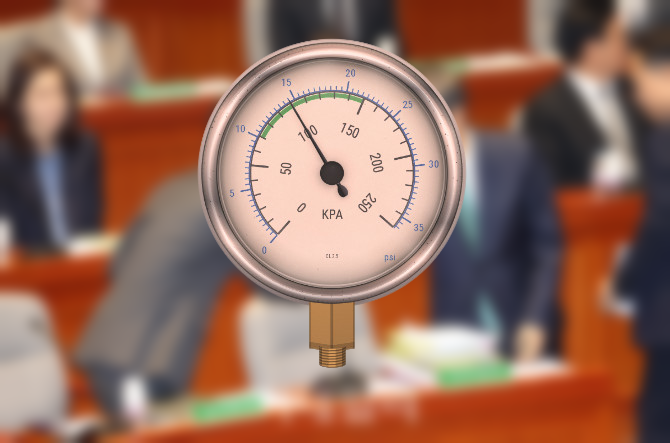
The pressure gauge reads 100 kPa
